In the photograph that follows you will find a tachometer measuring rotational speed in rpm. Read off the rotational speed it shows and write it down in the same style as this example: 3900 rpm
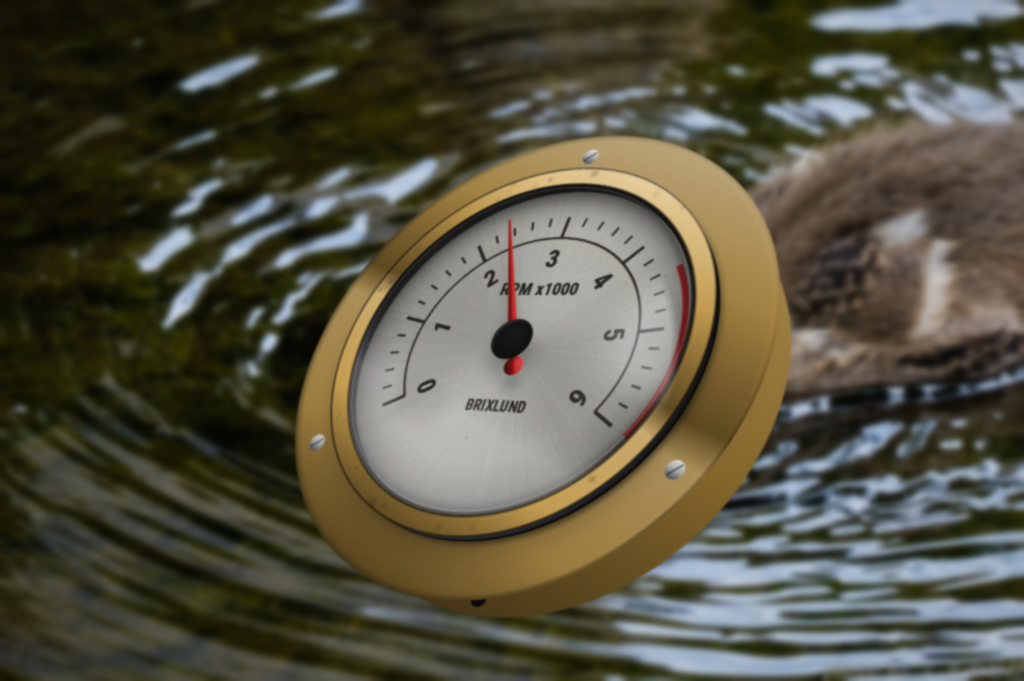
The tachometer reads 2400 rpm
